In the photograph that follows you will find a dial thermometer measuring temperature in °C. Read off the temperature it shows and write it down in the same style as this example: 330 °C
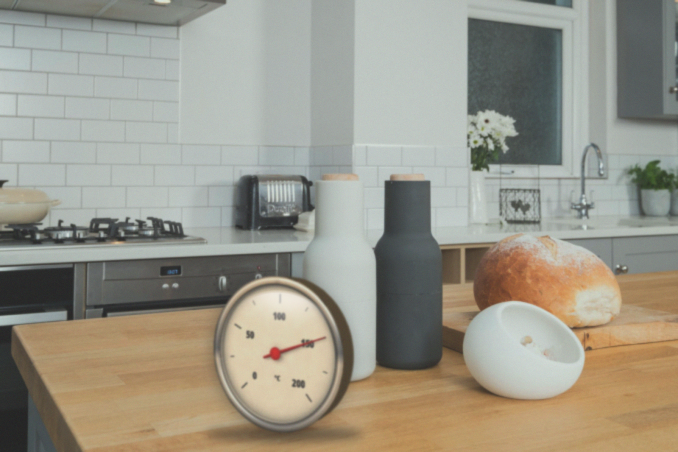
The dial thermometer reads 150 °C
